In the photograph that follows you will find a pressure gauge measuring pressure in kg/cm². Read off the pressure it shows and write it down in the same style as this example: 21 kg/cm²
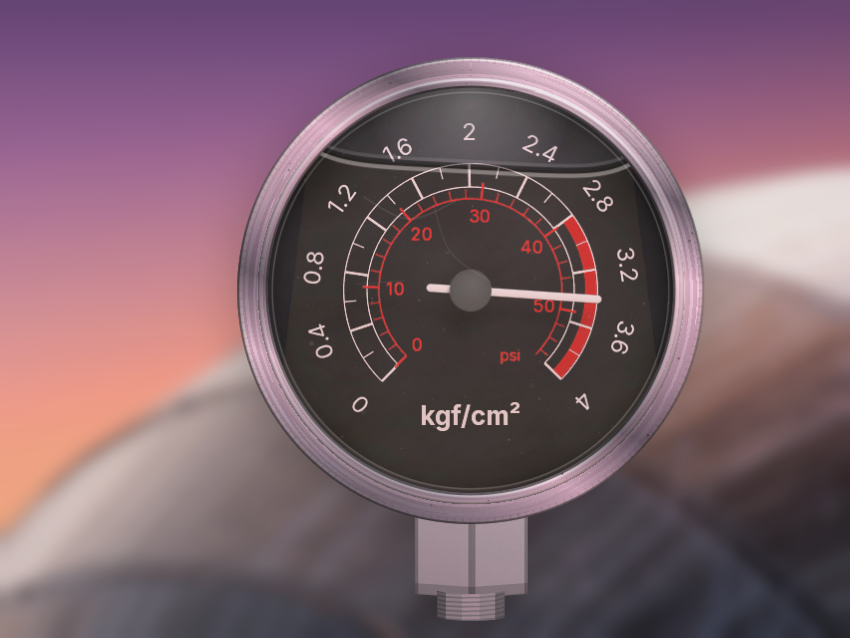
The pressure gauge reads 3.4 kg/cm²
